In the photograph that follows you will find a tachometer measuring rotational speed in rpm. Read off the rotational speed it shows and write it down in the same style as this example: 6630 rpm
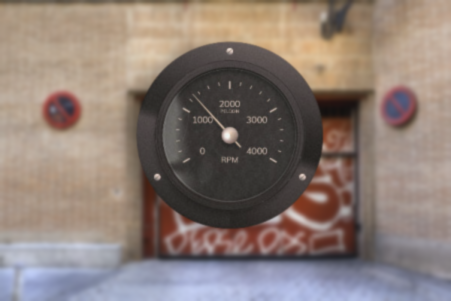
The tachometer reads 1300 rpm
